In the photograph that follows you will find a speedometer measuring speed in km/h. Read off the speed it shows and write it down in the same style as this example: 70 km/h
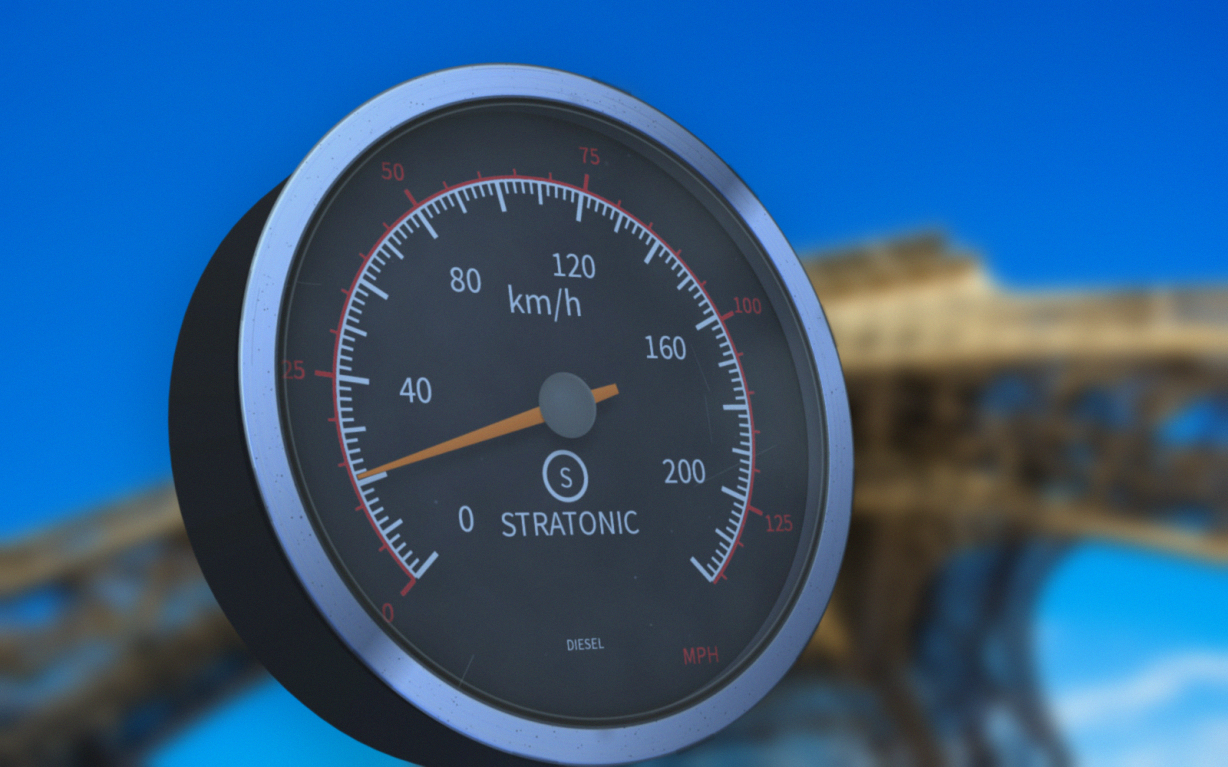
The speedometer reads 21 km/h
